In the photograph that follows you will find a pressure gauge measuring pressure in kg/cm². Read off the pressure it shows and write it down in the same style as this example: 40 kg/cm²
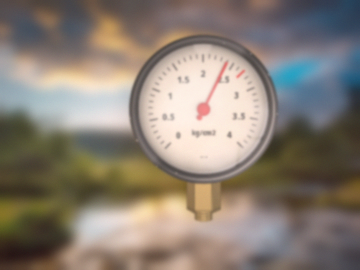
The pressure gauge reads 2.4 kg/cm²
